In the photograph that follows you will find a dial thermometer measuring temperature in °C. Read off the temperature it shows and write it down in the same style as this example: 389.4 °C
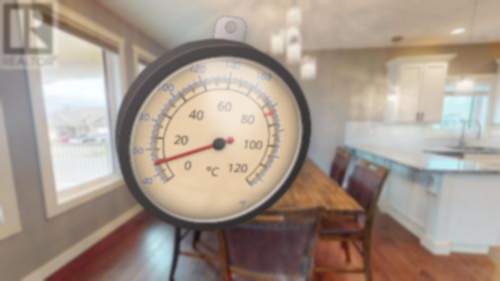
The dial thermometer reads 10 °C
